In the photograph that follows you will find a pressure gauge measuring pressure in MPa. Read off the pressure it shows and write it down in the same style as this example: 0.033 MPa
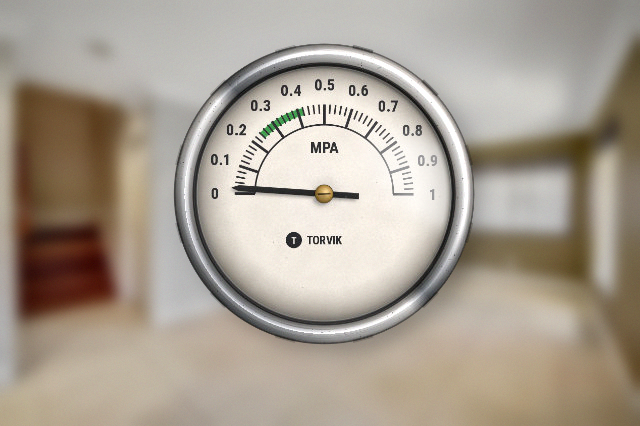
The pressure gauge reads 0.02 MPa
